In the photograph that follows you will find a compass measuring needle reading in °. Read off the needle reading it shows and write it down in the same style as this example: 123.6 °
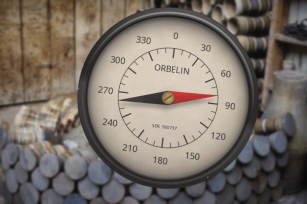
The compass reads 80 °
